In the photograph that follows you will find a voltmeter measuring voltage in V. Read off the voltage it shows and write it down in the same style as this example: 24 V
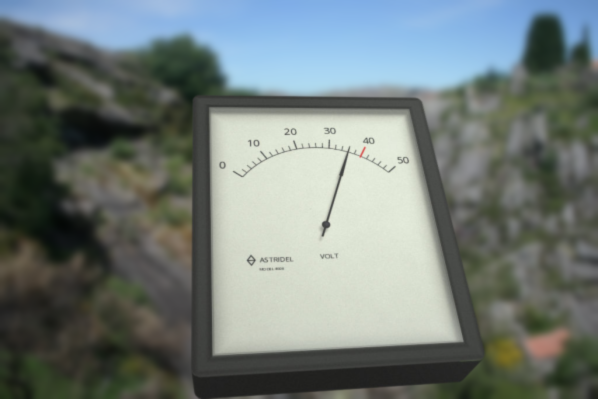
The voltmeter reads 36 V
